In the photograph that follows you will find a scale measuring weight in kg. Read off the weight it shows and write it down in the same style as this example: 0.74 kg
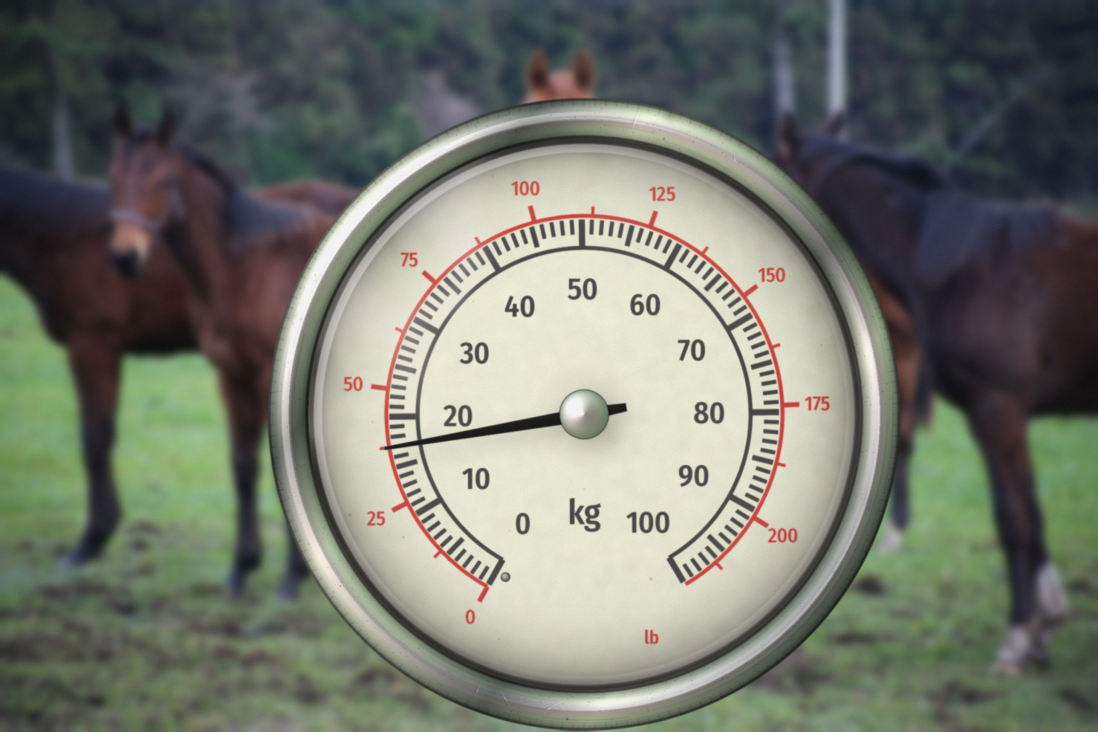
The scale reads 17 kg
